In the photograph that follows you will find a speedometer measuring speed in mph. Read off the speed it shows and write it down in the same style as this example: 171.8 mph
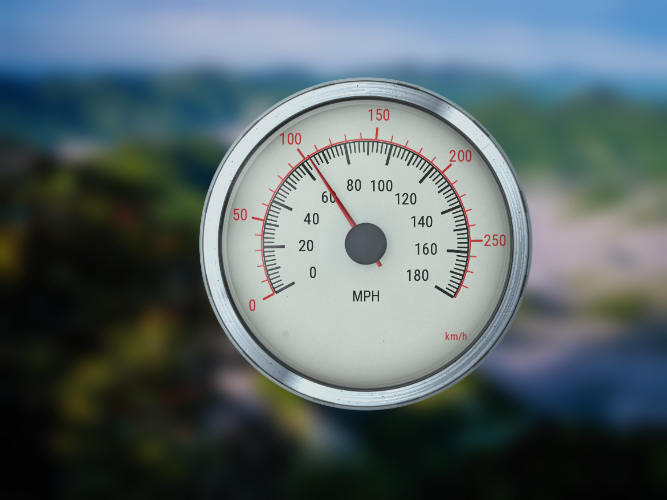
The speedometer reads 64 mph
